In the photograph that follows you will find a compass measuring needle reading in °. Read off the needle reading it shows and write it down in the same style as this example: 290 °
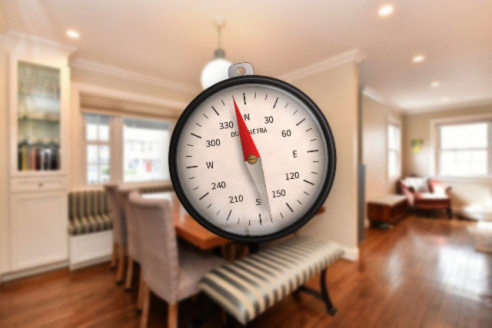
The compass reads 350 °
